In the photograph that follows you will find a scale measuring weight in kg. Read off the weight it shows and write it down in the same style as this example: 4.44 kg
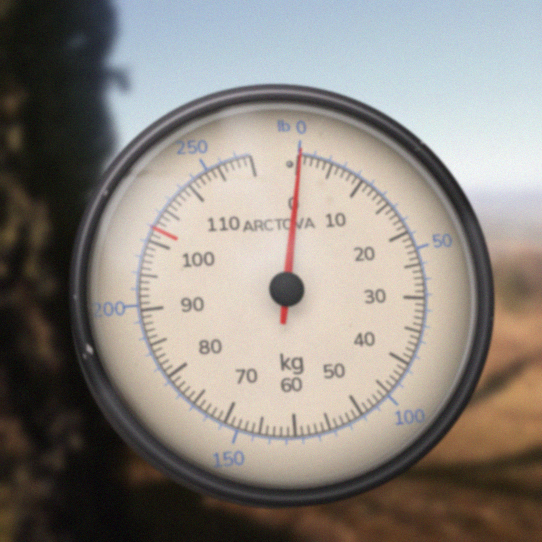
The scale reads 0 kg
